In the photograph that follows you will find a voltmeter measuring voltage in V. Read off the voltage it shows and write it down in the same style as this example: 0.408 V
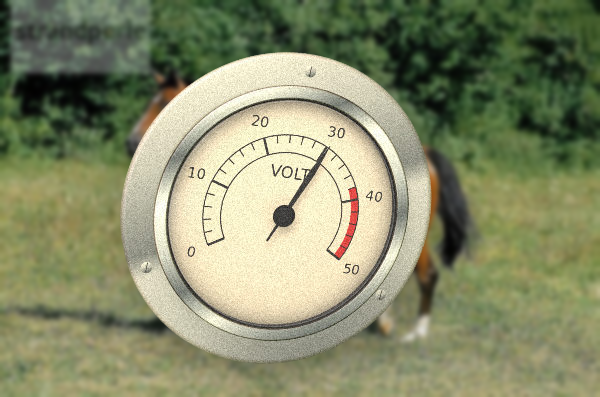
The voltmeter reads 30 V
